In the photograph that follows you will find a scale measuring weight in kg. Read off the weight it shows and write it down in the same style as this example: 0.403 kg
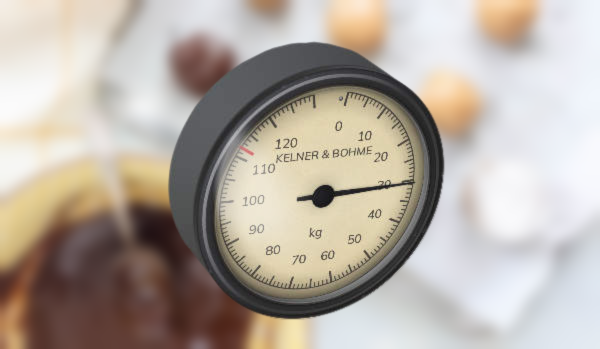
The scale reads 30 kg
